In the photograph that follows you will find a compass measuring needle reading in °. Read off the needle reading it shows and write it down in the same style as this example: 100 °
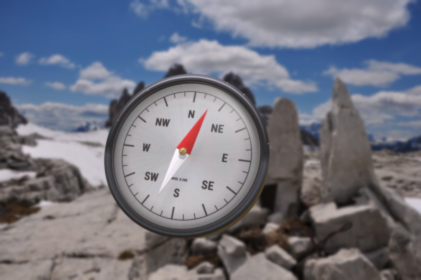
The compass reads 20 °
